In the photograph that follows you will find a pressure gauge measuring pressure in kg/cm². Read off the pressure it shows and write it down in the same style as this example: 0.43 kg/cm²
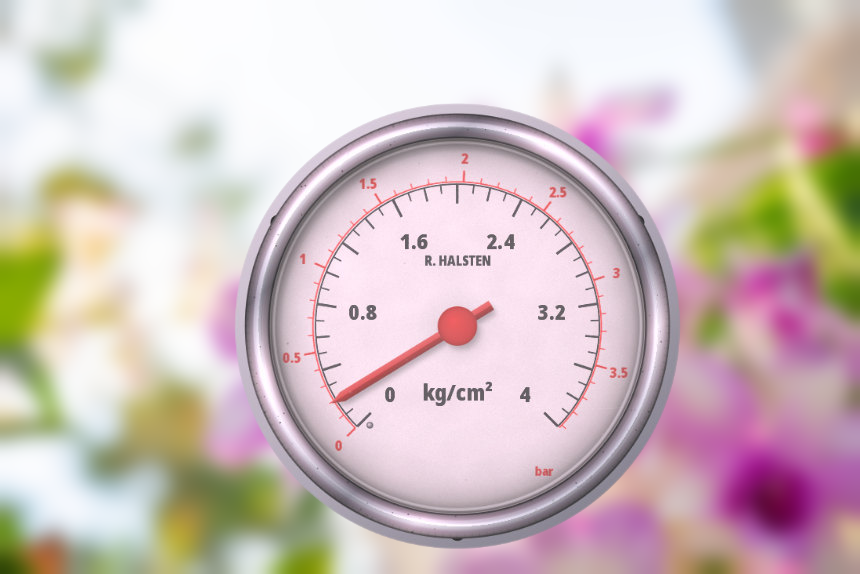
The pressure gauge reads 0.2 kg/cm²
